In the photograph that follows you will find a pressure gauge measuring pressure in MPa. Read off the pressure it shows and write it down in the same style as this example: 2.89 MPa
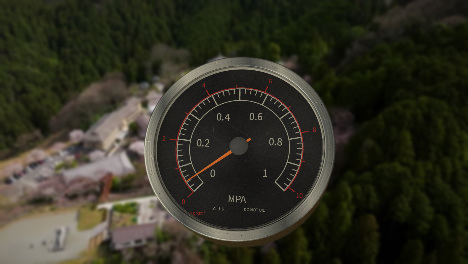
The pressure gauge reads 0.04 MPa
